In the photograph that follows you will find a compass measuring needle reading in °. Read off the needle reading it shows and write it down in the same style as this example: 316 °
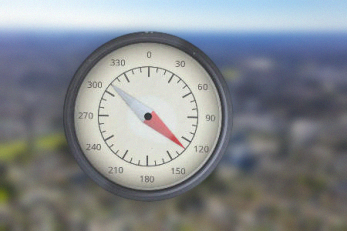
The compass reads 130 °
